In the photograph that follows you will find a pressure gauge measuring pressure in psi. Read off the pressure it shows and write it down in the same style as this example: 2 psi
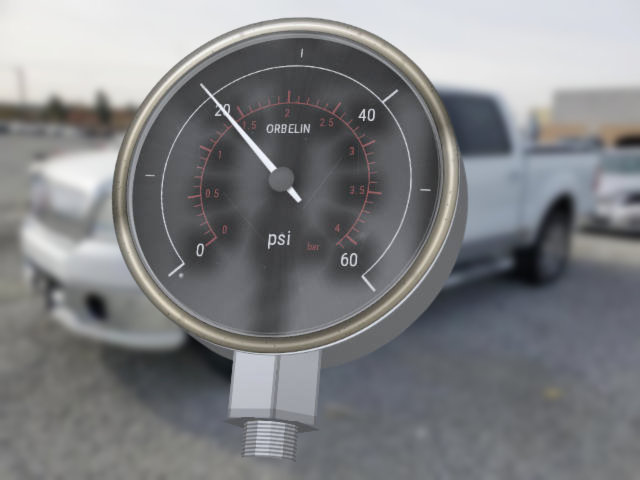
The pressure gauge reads 20 psi
